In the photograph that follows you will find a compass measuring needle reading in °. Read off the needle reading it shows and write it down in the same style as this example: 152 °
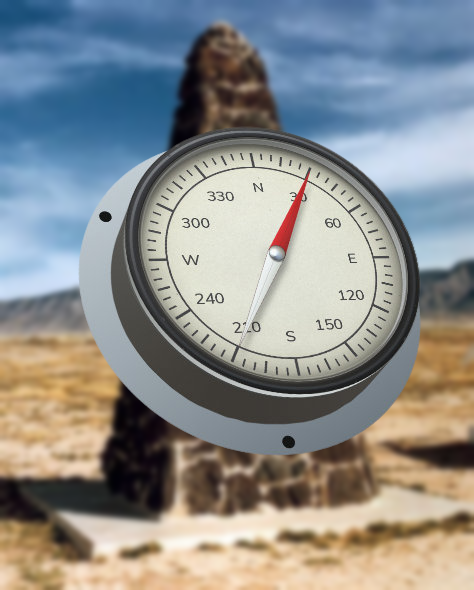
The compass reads 30 °
